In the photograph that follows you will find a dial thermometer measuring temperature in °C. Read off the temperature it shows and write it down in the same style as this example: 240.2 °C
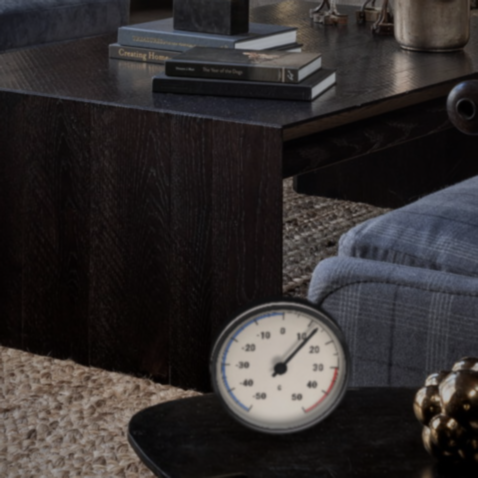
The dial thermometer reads 12.5 °C
